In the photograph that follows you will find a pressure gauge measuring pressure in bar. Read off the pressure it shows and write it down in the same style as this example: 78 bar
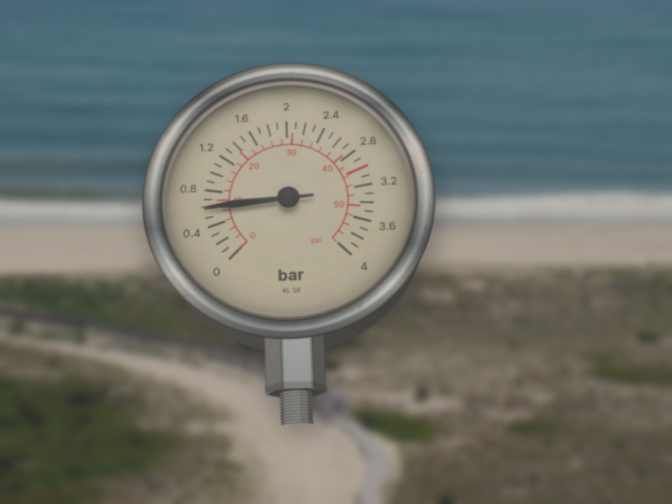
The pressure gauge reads 0.6 bar
